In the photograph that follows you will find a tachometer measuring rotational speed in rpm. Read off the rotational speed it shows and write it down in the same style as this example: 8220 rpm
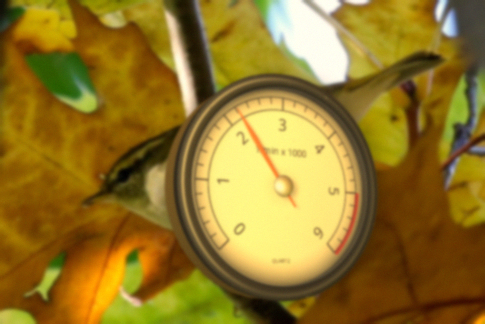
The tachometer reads 2200 rpm
